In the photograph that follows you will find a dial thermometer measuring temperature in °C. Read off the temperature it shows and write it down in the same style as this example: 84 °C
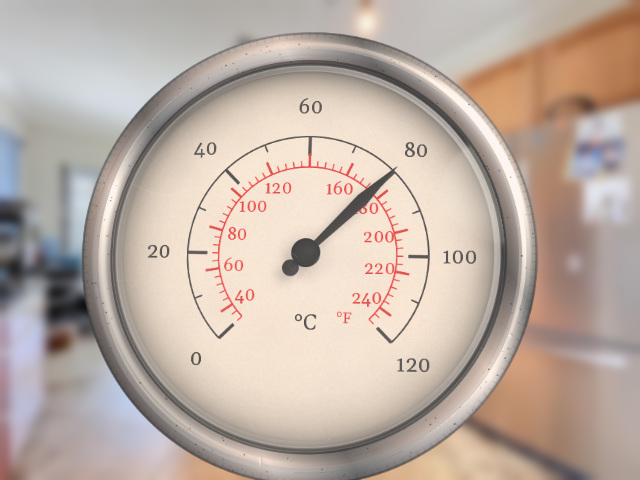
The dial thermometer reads 80 °C
